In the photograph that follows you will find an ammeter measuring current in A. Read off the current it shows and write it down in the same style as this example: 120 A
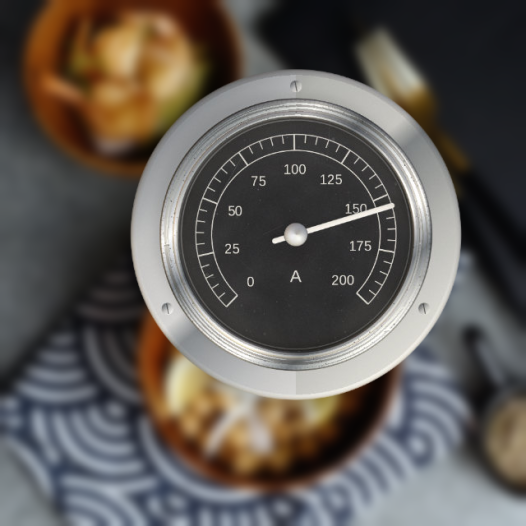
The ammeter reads 155 A
